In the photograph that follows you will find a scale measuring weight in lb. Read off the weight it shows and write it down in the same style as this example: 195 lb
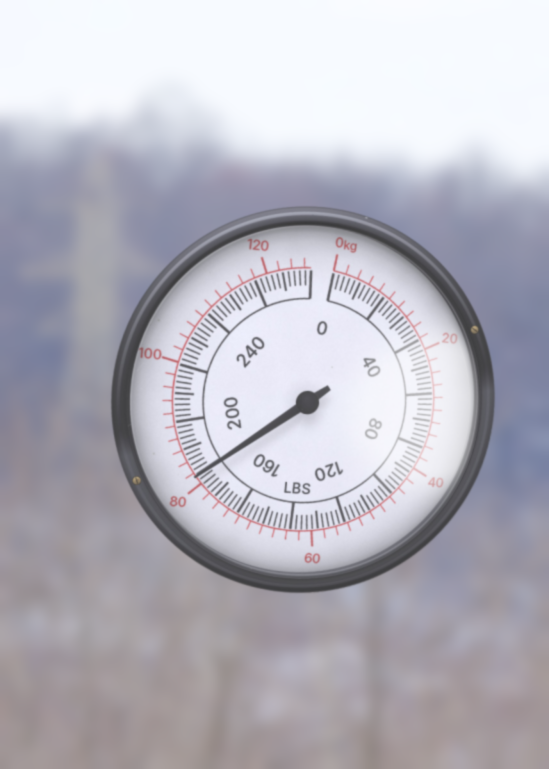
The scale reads 180 lb
